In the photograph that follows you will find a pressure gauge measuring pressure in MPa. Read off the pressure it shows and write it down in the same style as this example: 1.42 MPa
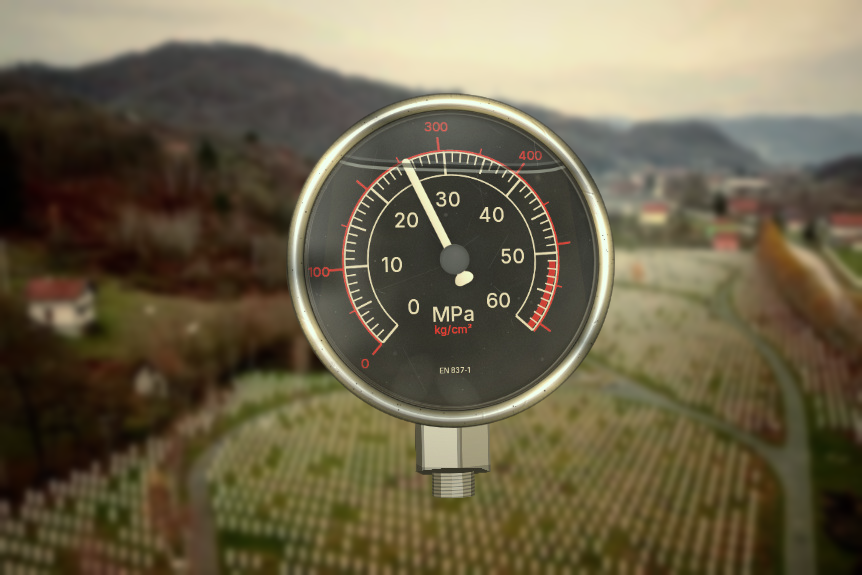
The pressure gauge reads 25 MPa
